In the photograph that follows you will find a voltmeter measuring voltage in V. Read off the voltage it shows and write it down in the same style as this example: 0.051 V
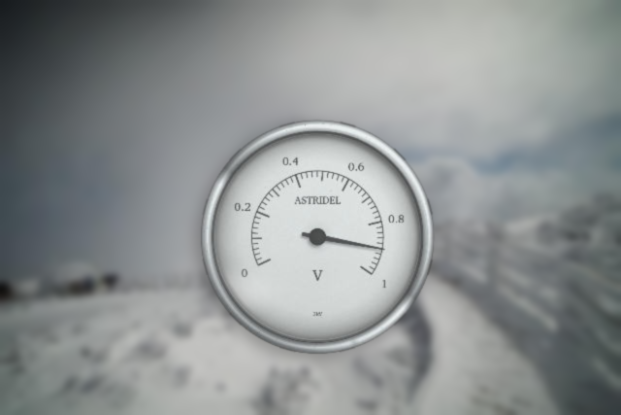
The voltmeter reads 0.9 V
